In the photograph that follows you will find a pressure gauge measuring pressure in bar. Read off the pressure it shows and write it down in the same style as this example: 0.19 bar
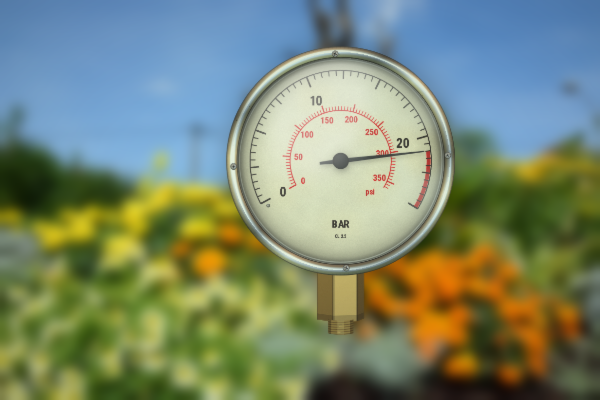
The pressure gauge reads 21 bar
